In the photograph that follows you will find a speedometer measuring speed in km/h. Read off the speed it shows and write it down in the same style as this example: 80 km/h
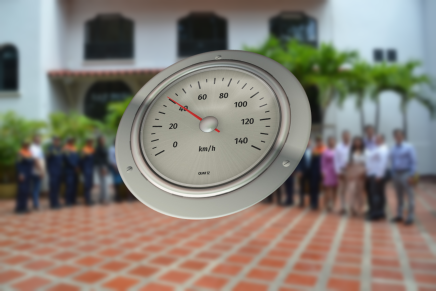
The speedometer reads 40 km/h
